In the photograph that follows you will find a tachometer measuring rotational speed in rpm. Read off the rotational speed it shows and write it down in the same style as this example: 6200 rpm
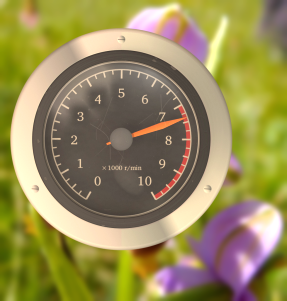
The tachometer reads 7375 rpm
